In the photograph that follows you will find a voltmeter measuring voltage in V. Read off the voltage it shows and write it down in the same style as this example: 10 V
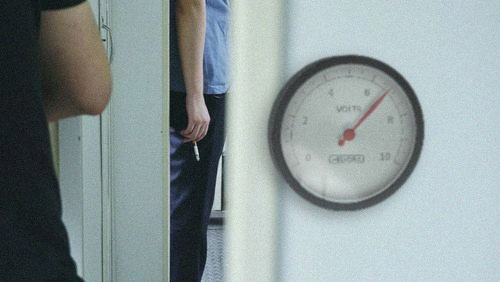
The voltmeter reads 6.75 V
